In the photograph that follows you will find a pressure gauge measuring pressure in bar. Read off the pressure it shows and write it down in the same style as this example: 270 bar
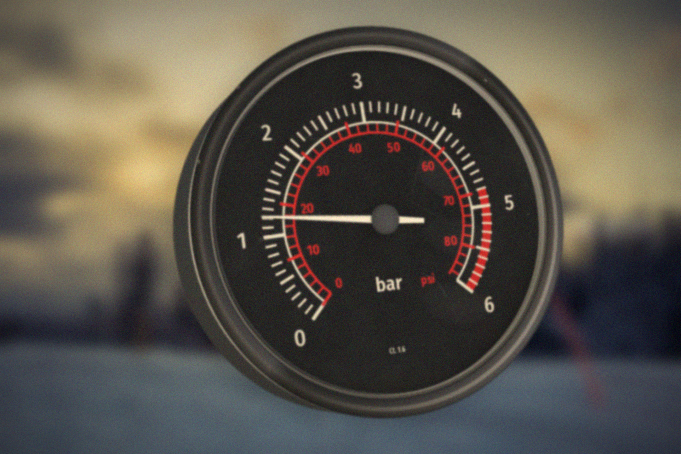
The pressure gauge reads 1.2 bar
